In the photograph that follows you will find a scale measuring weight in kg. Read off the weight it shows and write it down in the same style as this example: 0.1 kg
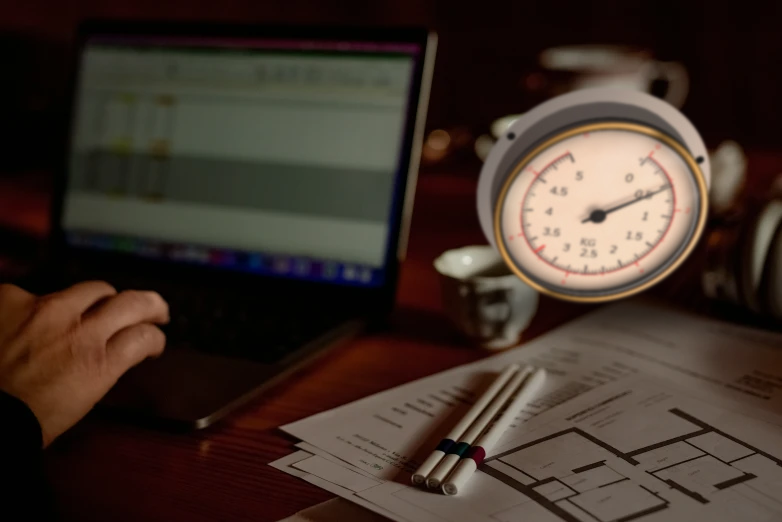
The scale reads 0.5 kg
